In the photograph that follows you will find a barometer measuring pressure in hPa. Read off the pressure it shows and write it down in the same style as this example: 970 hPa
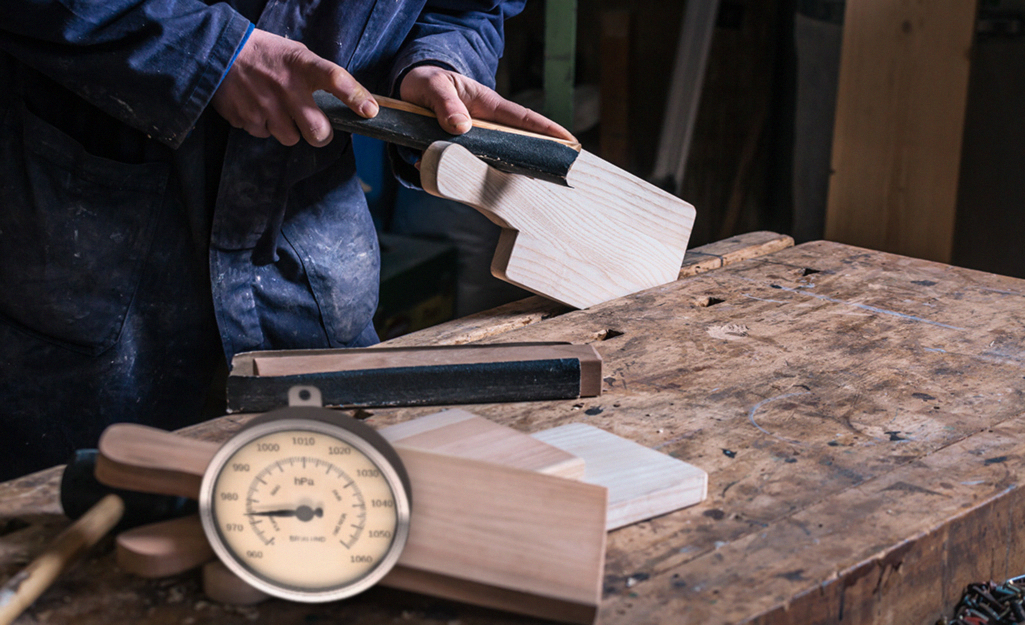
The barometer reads 975 hPa
